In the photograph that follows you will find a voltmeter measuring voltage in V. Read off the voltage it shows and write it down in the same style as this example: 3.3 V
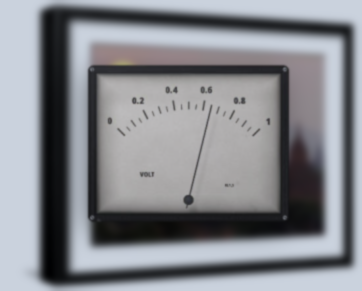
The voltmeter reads 0.65 V
